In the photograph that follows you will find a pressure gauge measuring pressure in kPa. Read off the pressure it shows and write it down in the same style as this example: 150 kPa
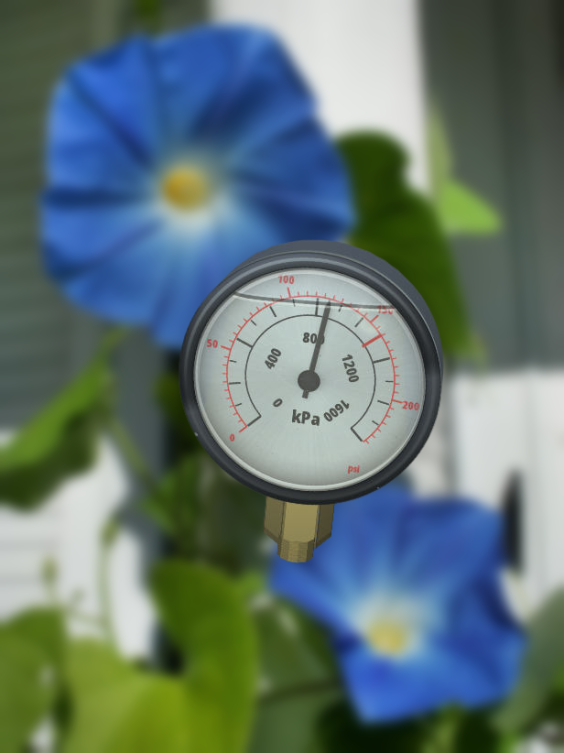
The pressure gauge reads 850 kPa
